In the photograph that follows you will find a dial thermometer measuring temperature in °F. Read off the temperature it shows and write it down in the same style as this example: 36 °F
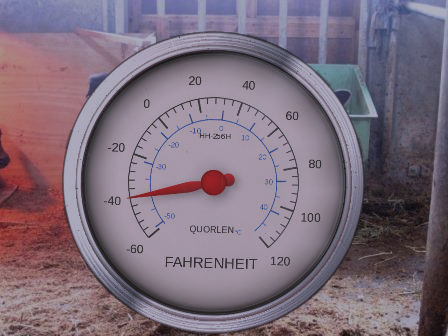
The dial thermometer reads -40 °F
